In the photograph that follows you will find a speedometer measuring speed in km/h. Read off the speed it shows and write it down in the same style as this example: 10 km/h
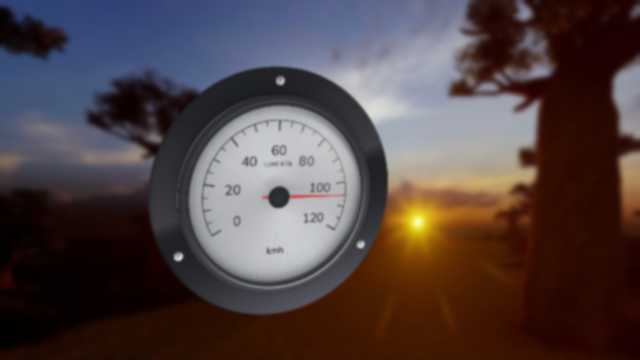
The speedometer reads 105 km/h
